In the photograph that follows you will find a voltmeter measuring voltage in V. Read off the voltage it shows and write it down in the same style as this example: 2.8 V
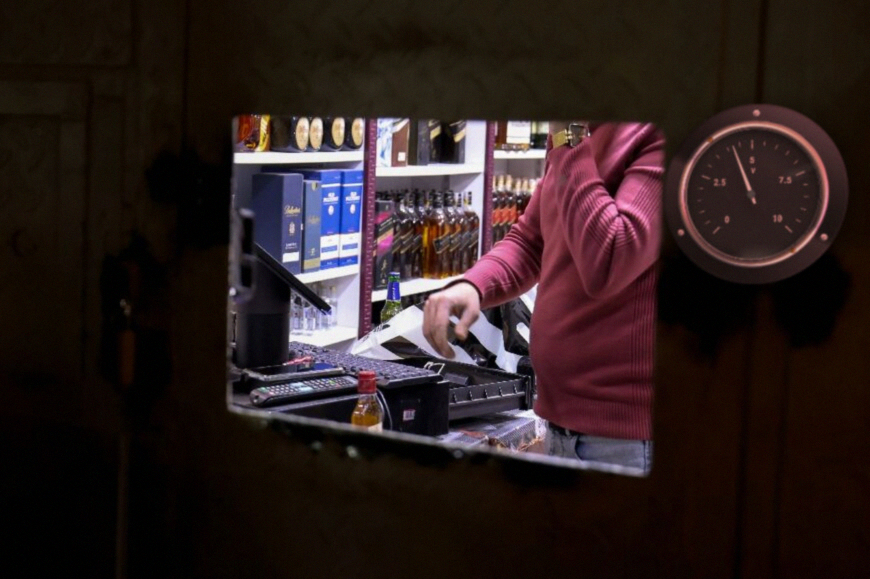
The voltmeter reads 4.25 V
